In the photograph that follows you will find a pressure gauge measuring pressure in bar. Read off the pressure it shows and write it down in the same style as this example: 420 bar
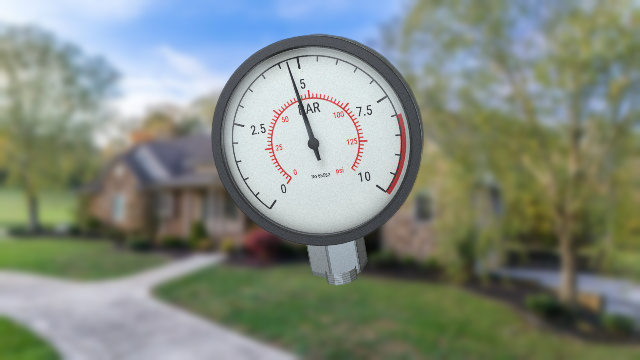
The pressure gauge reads 4.75 bar
